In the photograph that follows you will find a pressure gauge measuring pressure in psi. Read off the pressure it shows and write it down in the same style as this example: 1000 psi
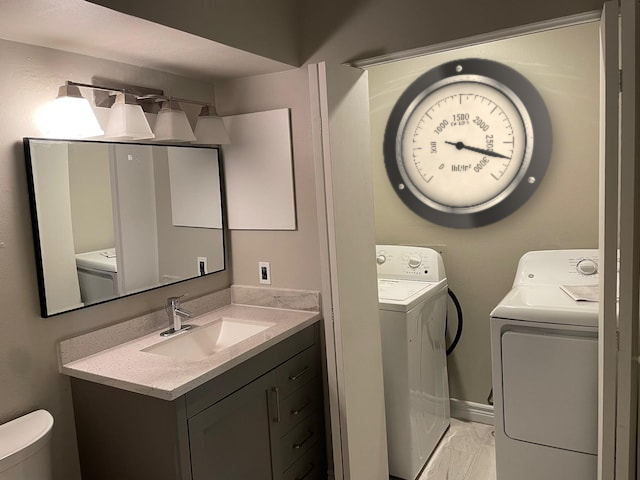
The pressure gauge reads 2700 psi
